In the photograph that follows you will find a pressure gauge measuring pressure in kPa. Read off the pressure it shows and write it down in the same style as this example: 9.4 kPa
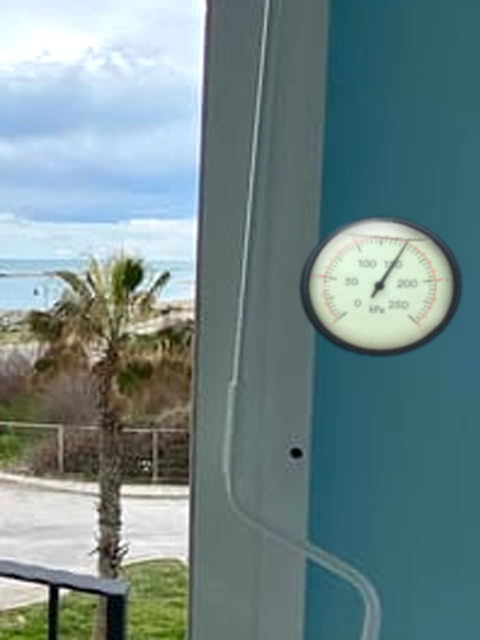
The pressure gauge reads 150 kPa
